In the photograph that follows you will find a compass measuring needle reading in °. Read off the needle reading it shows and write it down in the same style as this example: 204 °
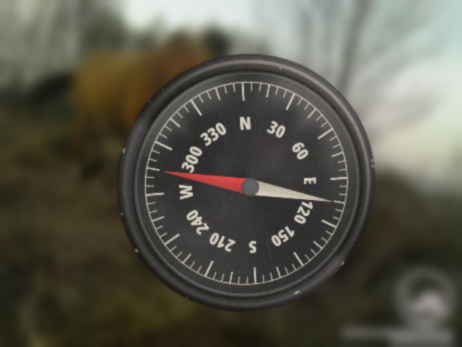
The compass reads 285 °
